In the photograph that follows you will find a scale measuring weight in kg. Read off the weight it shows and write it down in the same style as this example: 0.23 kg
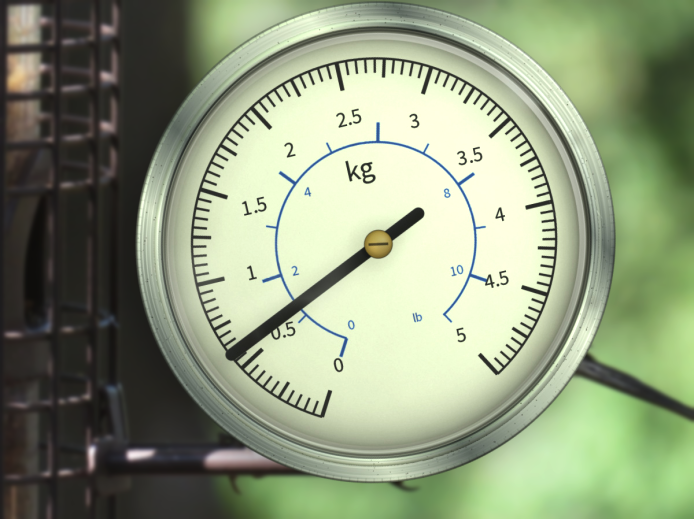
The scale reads 0.6 kg
